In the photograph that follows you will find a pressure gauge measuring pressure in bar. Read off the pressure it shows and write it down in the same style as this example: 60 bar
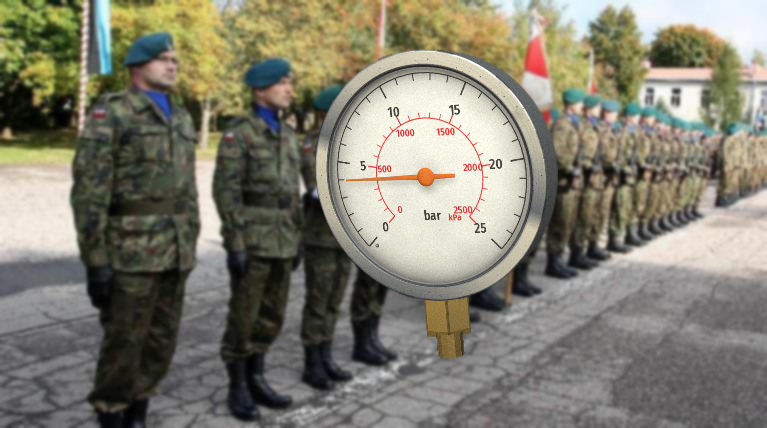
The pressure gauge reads 4 bar
